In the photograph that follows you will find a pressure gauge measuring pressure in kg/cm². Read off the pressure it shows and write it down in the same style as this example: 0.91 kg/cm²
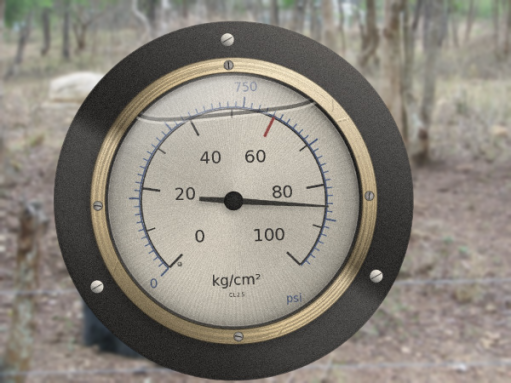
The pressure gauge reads 85 kg/cm²
